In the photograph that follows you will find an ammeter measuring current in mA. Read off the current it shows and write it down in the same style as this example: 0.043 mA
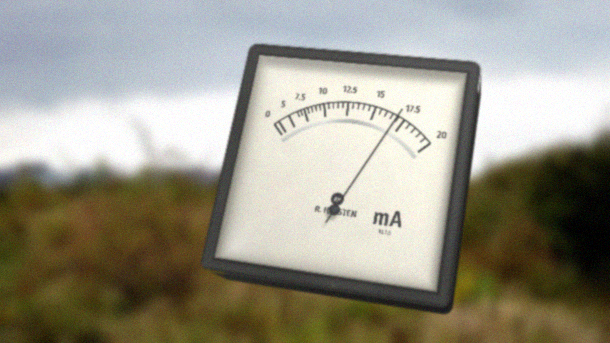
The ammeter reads 17 mA
